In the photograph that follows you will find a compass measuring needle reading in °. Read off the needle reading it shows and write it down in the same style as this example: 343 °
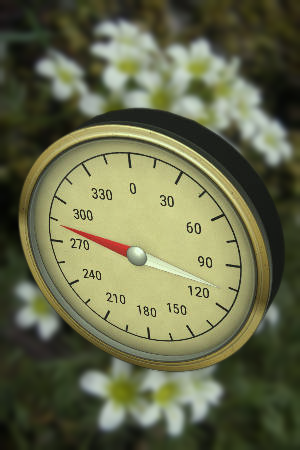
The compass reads 285 °
